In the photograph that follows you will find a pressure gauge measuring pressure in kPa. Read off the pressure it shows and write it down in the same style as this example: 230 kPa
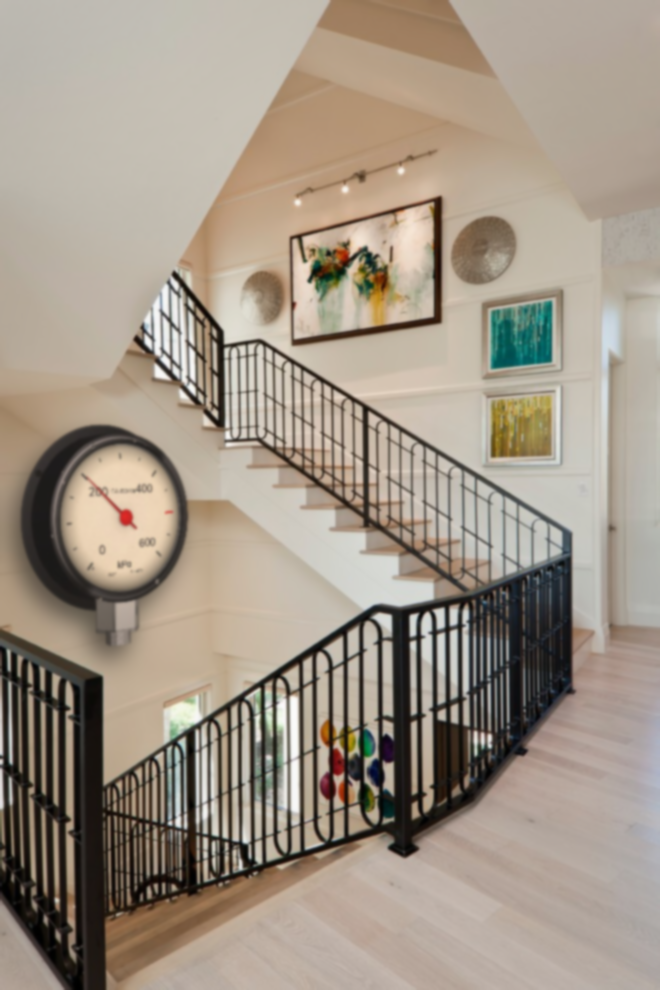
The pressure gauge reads 200 kPa
